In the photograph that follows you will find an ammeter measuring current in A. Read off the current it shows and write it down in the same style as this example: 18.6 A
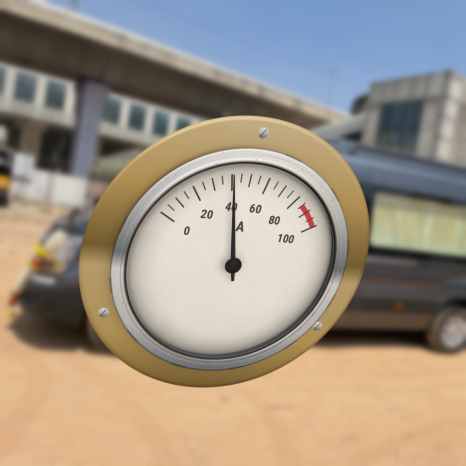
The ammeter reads 40 A
